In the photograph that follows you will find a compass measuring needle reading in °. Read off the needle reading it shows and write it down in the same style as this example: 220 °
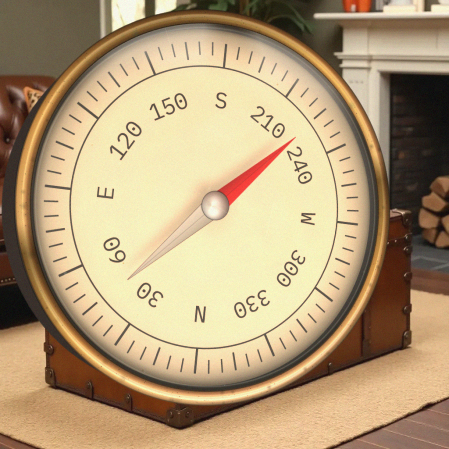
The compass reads 225 °
